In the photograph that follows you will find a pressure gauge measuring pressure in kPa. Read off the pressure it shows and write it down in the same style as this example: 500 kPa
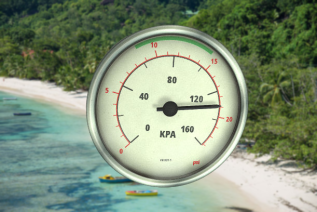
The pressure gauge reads 130 kPa
